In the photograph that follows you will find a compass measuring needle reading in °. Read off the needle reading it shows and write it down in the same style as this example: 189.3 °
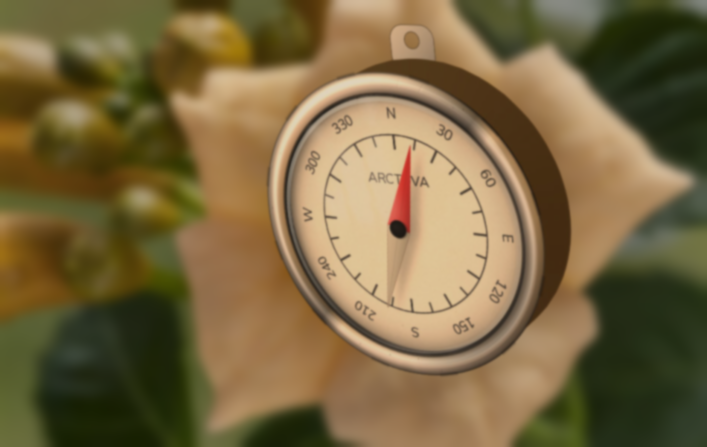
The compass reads 15 °
